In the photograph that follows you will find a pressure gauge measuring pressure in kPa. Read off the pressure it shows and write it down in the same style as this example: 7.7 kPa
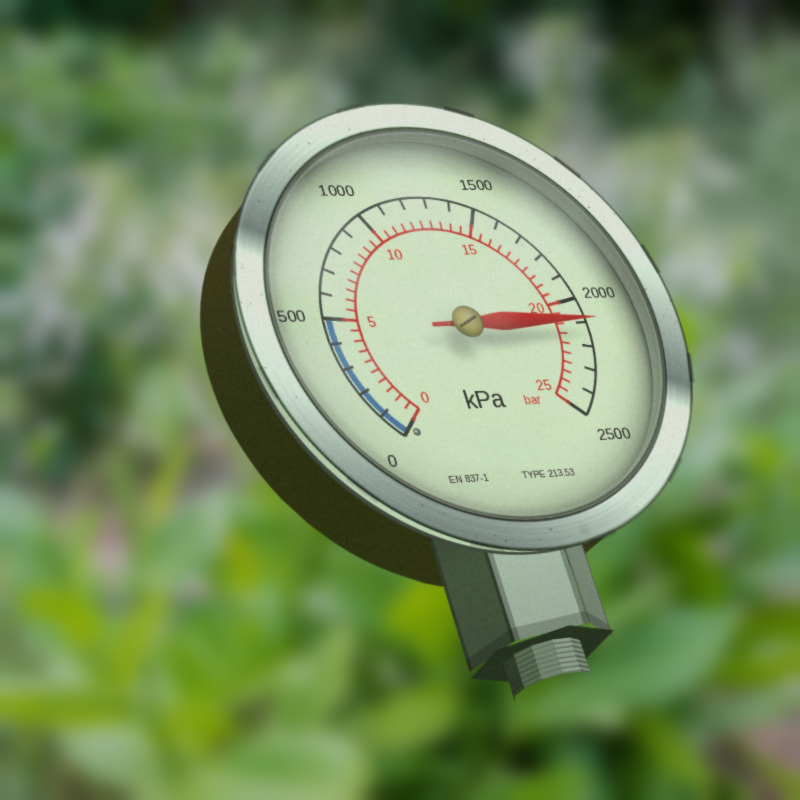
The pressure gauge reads 2100 kPa
